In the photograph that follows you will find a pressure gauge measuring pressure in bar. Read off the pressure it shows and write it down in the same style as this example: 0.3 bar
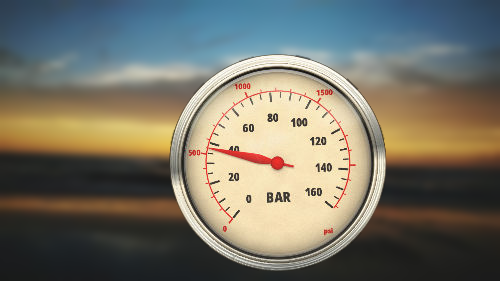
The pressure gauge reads 37.5 bar
